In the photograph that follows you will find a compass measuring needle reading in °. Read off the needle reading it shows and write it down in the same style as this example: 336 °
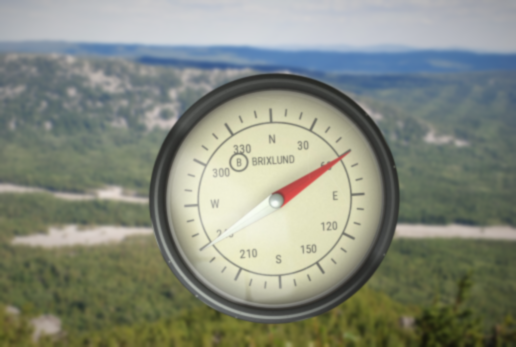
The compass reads 60 °
